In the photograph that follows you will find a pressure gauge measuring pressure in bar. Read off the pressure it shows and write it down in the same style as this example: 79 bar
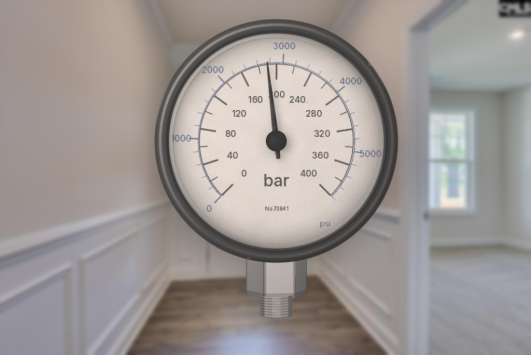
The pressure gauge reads 190 bar
